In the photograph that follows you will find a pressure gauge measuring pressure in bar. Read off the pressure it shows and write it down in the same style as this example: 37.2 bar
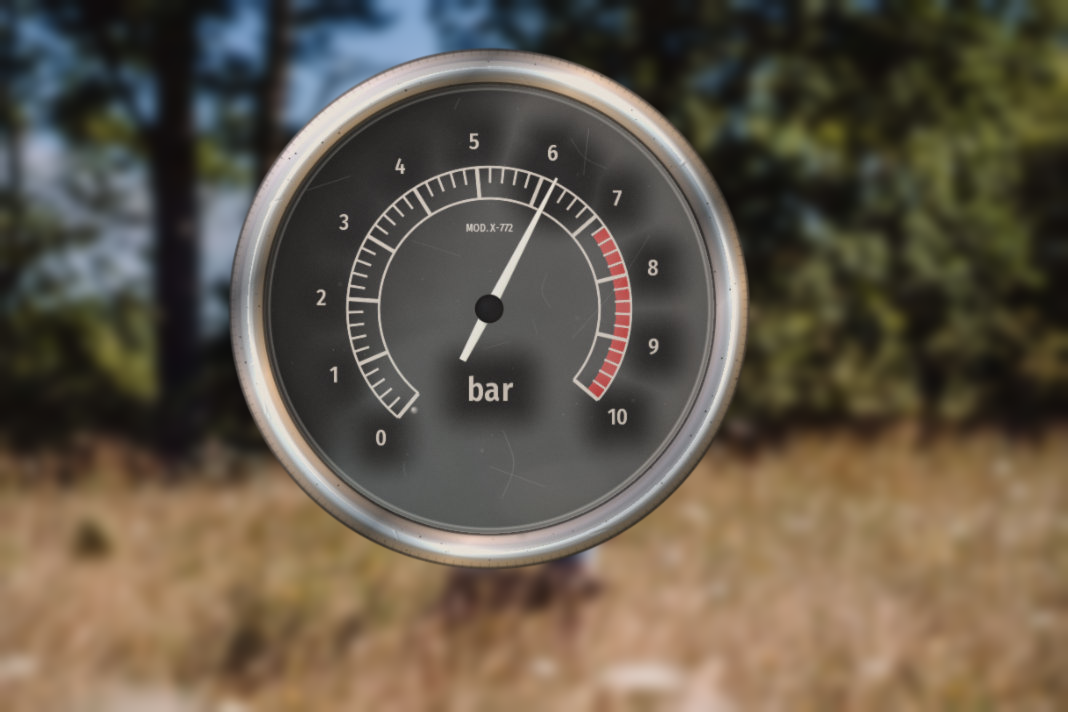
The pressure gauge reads 6.2 bar
